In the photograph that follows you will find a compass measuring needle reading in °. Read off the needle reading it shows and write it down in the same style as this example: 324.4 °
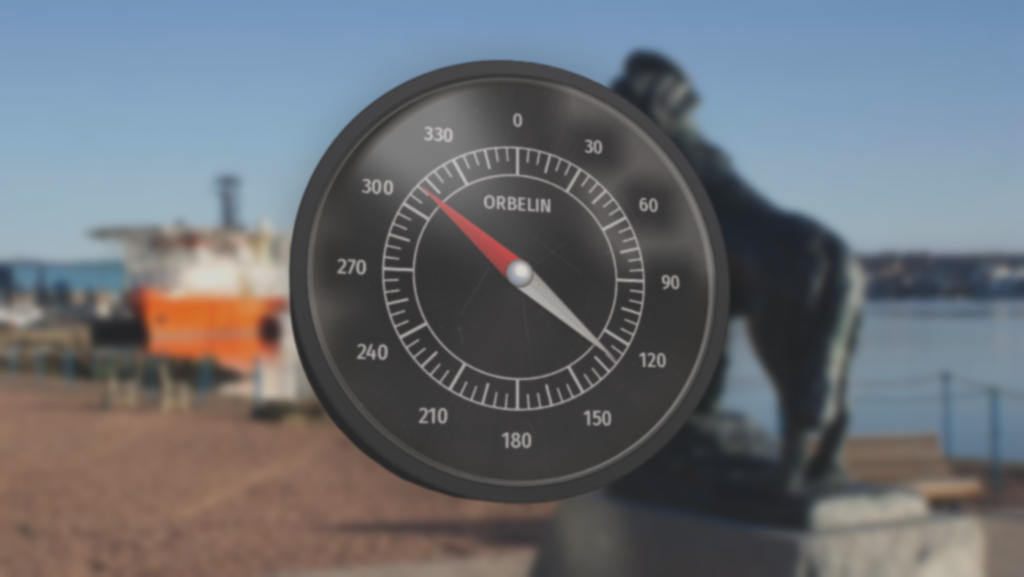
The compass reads 310 °
